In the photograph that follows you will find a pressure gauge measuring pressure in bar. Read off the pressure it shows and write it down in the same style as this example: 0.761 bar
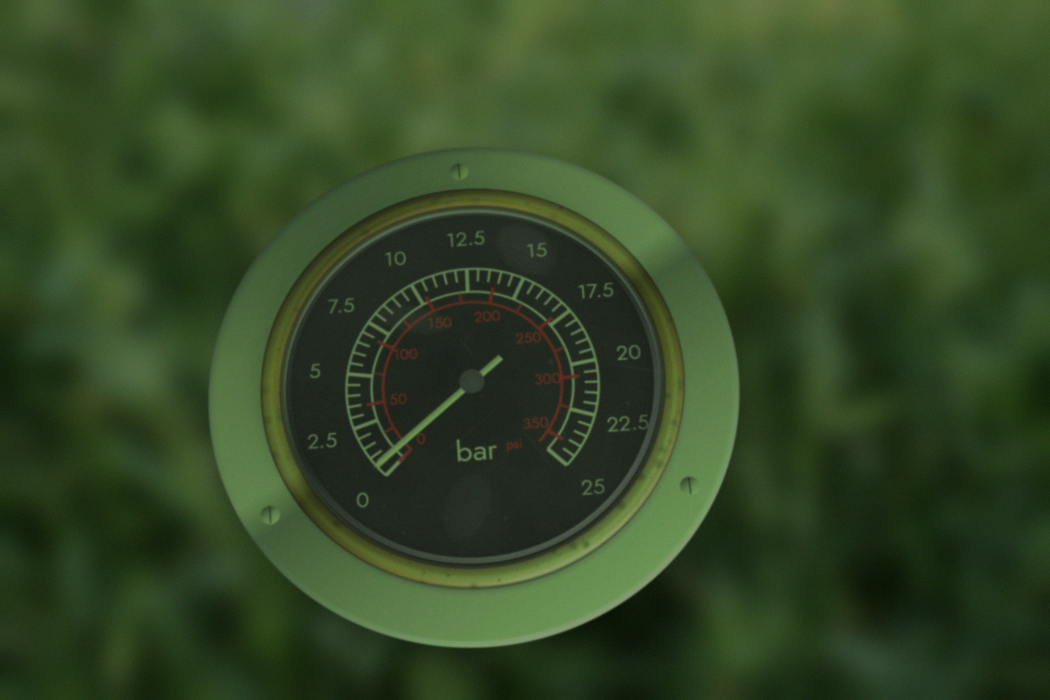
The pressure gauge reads 0.5 bar
